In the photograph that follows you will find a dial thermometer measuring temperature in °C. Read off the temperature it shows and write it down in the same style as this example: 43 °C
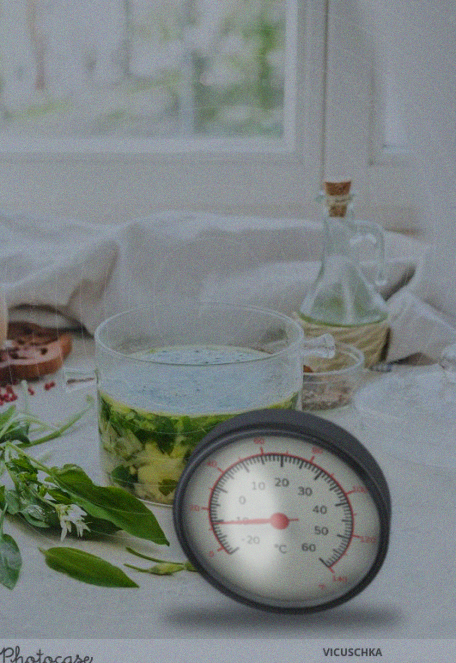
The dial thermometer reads -10 °C
